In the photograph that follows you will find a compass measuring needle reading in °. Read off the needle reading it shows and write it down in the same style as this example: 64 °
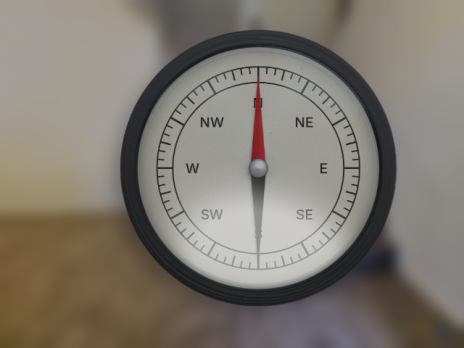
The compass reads 0 °
